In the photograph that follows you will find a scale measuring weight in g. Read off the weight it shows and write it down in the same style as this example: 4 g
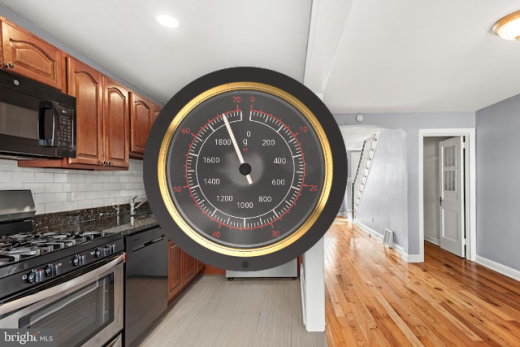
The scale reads 1900 g
